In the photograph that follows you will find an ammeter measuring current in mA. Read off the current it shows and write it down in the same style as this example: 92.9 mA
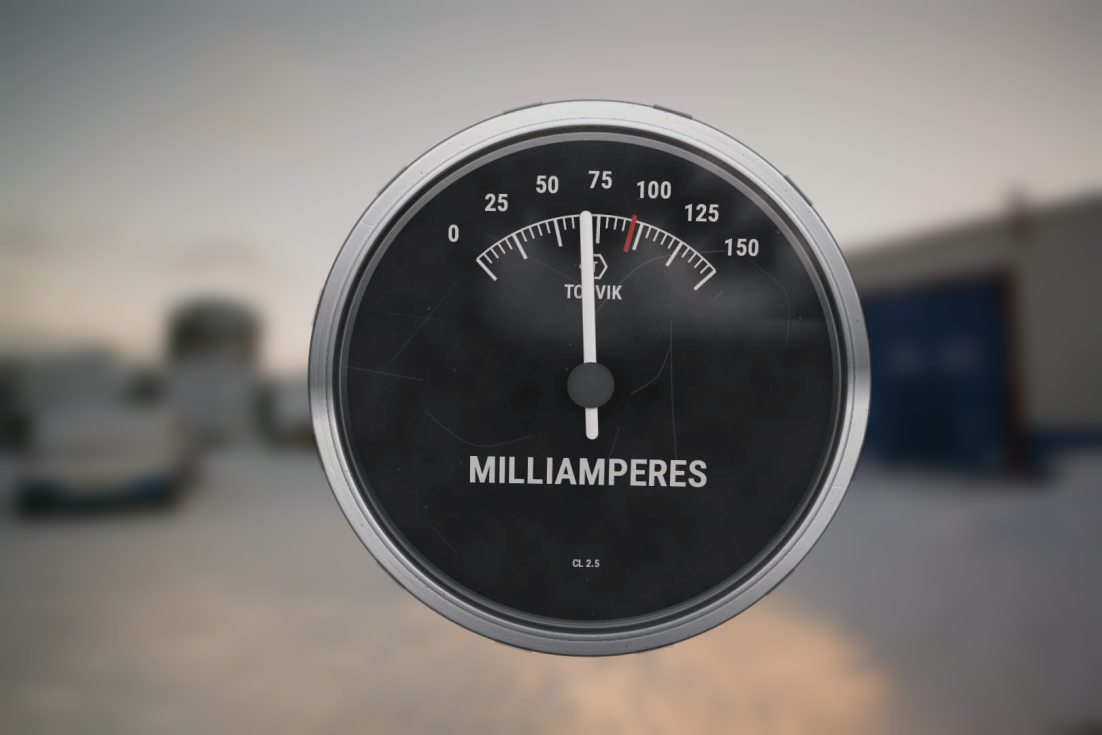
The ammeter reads 67.5 mA
